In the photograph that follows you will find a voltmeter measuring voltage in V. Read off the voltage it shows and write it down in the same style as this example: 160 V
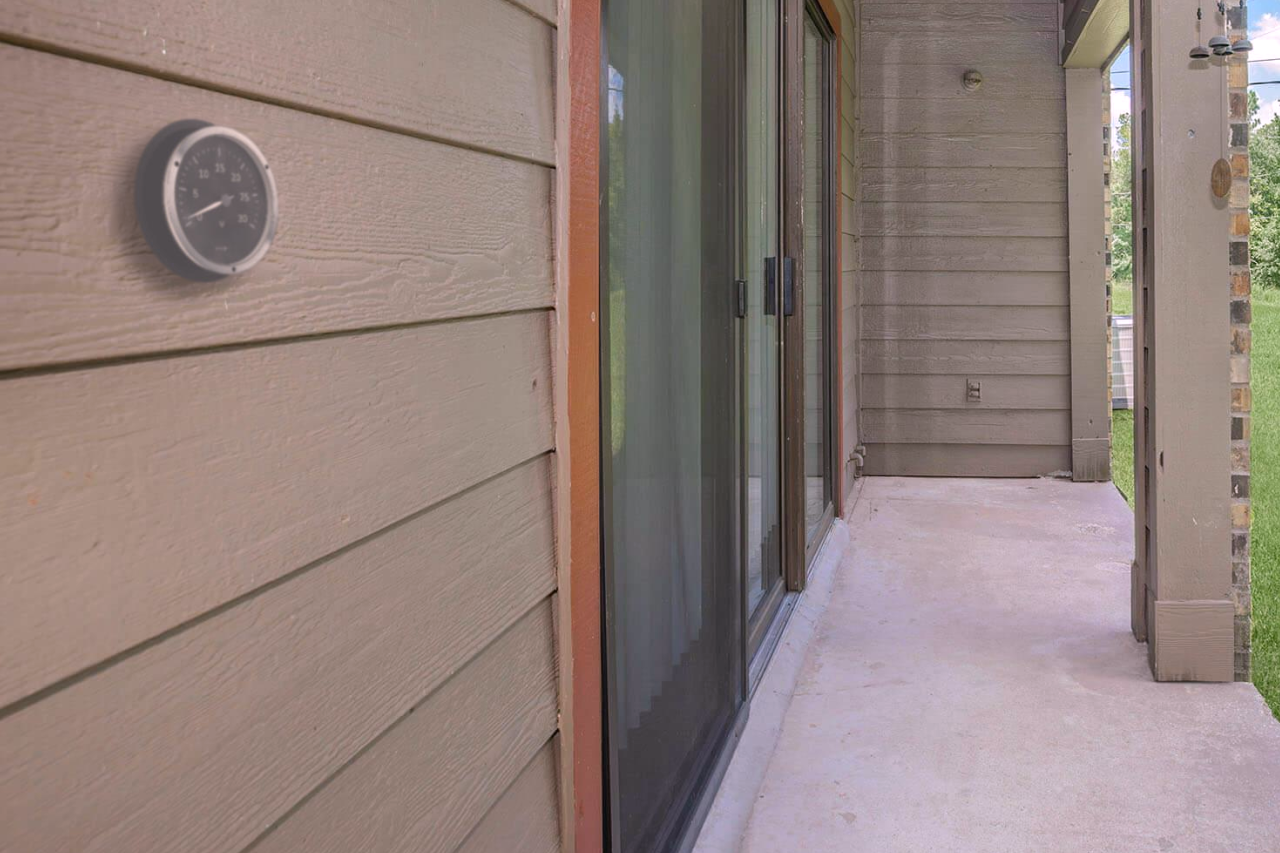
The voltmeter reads 1 V
